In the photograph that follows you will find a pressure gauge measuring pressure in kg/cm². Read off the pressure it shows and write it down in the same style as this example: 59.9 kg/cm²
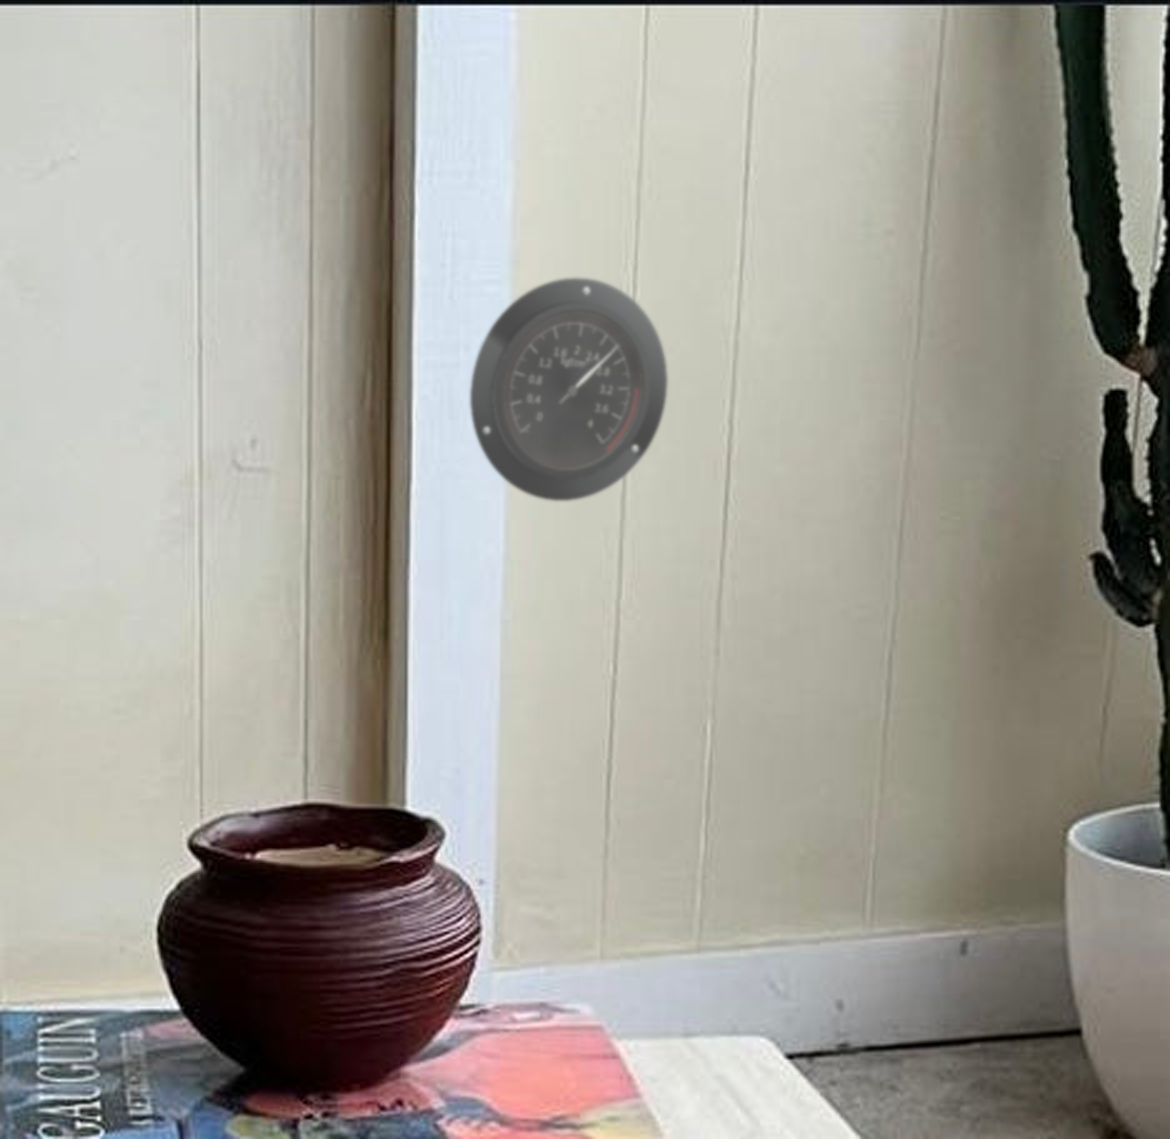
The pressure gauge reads 2.6 kg/cm²
